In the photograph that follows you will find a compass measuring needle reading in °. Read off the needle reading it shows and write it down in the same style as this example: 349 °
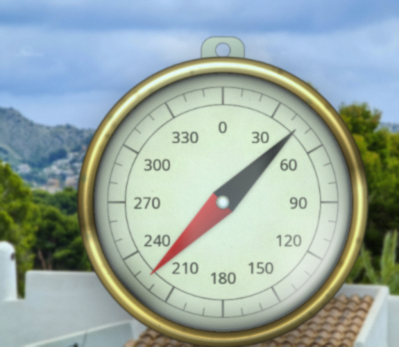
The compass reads 225 °
